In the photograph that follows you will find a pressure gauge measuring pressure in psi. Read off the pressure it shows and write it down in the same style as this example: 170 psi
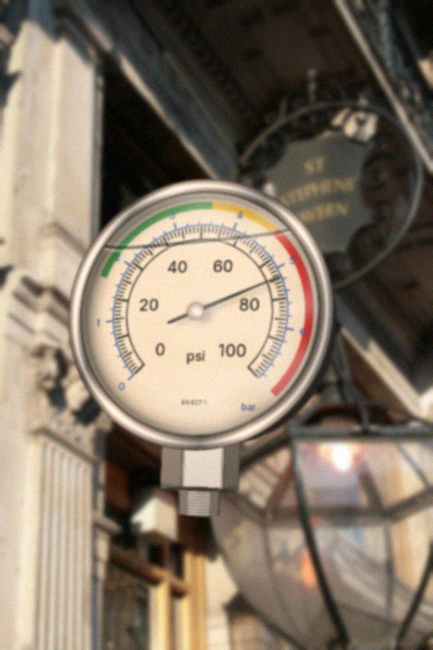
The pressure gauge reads 75 psi
